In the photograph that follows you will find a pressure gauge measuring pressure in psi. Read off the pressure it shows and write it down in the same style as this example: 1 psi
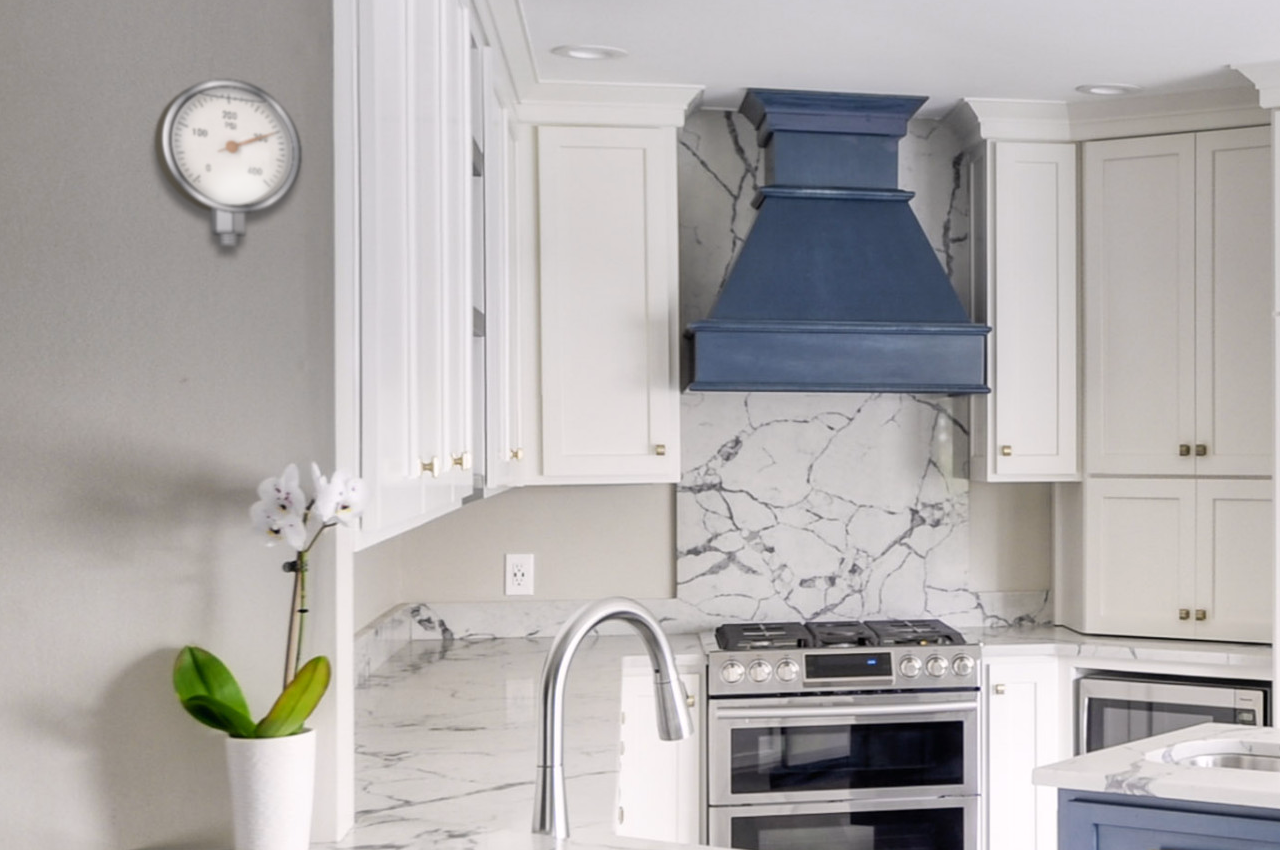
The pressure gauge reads 300 psi
